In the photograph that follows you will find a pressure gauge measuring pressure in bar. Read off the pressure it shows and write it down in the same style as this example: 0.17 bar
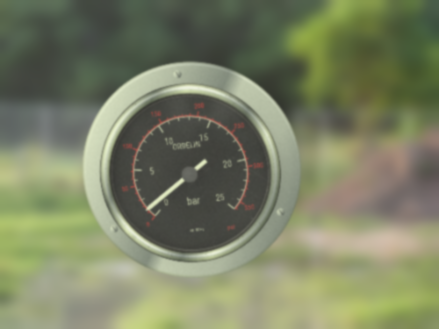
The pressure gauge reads 1 bar
